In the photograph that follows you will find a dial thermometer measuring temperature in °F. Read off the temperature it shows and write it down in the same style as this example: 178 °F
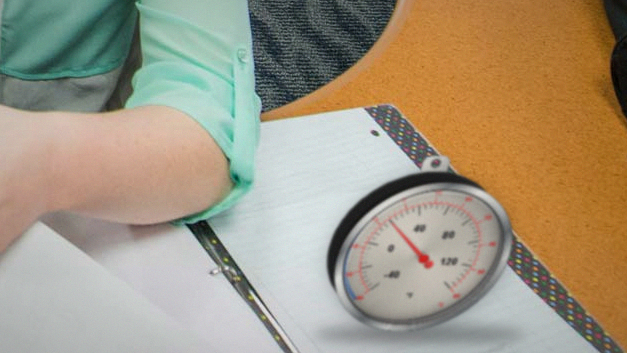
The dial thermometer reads 20 °F
